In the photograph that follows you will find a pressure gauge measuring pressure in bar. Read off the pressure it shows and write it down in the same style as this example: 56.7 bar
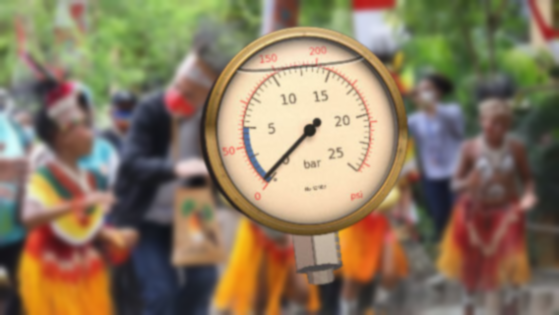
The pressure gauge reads 0.5 bar
